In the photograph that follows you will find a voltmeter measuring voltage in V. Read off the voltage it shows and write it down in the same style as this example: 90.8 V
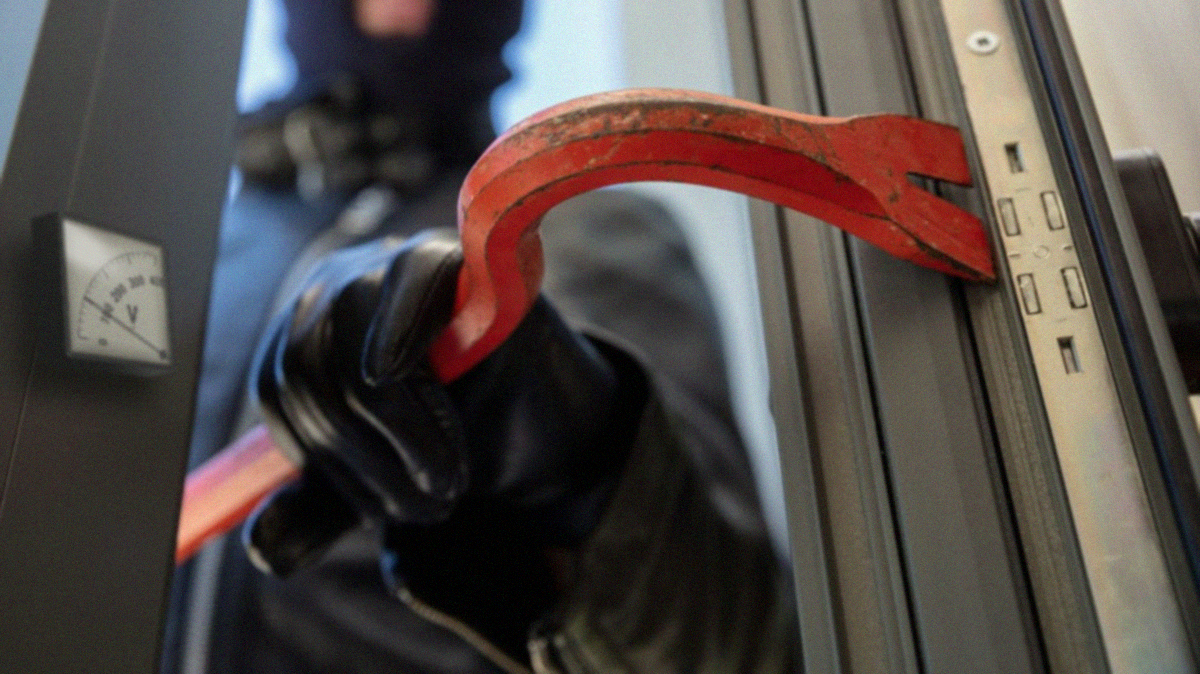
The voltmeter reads 100 V
